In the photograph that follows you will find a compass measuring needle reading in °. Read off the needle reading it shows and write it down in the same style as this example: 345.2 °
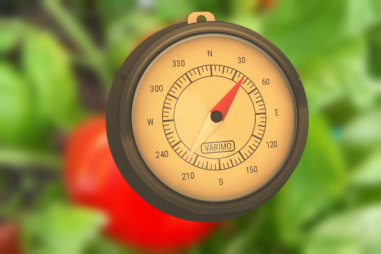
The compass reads 40 °
